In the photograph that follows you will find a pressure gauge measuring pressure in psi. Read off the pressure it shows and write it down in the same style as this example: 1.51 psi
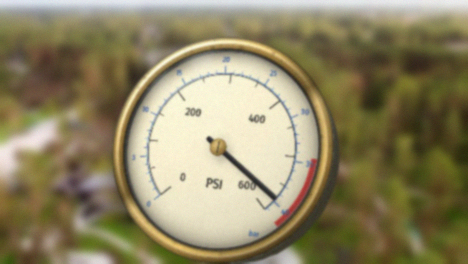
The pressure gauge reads 575 psi
